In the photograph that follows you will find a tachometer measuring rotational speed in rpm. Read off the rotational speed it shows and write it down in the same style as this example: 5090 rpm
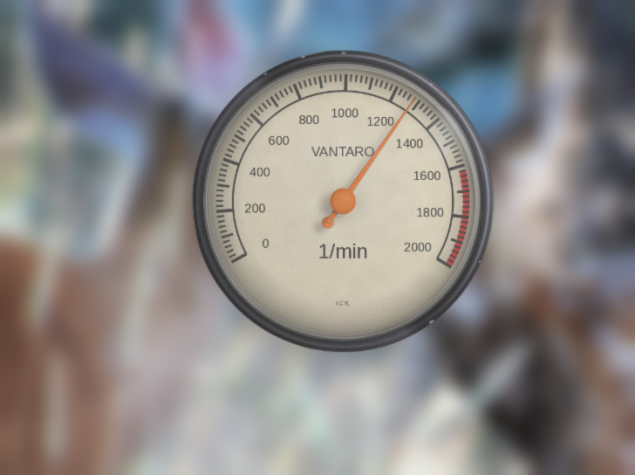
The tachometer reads 1280 rpm
